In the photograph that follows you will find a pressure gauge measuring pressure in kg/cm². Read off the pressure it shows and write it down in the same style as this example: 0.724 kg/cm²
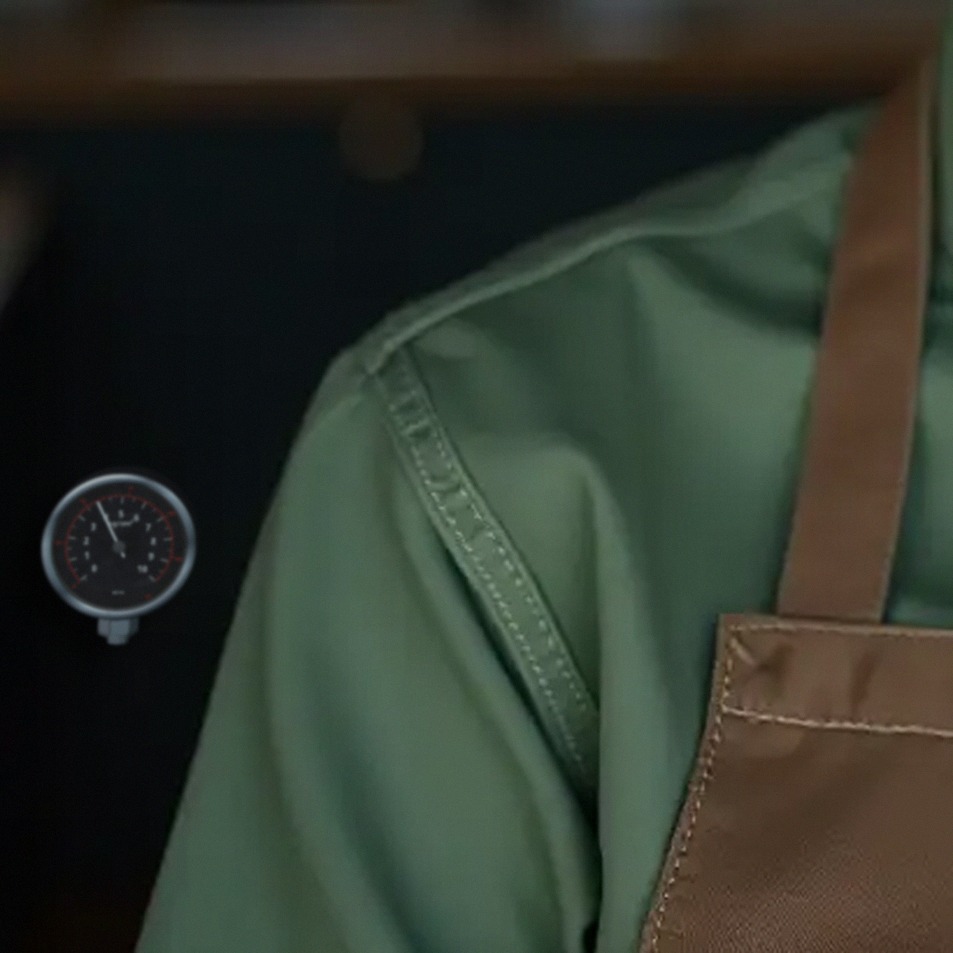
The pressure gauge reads 4 kg/cm²
